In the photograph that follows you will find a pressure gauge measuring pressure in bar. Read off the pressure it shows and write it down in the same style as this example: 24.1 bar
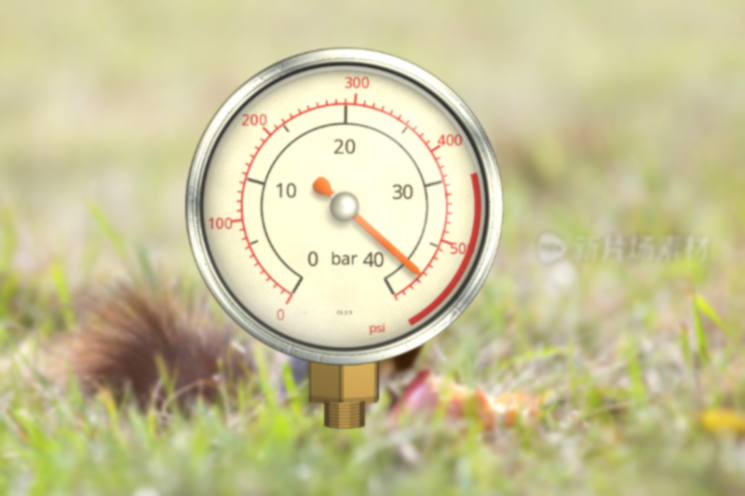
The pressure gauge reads 37.5 bar
